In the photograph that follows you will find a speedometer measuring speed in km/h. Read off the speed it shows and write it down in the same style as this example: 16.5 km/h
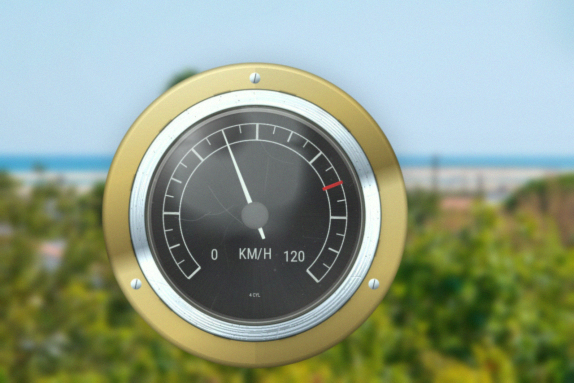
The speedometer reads 50 km/h
